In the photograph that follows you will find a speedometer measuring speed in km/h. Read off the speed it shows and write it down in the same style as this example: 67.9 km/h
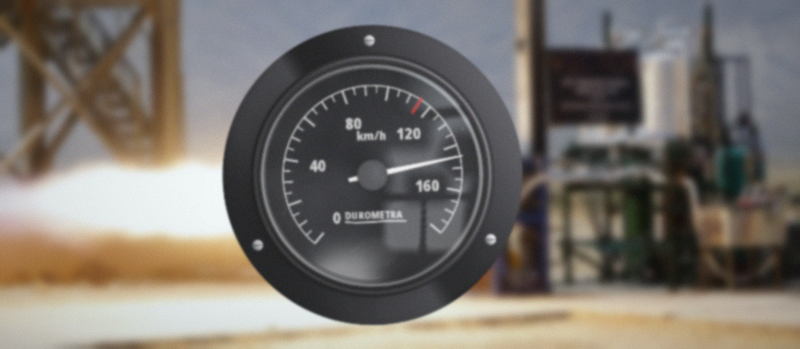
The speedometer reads 145 km/h
